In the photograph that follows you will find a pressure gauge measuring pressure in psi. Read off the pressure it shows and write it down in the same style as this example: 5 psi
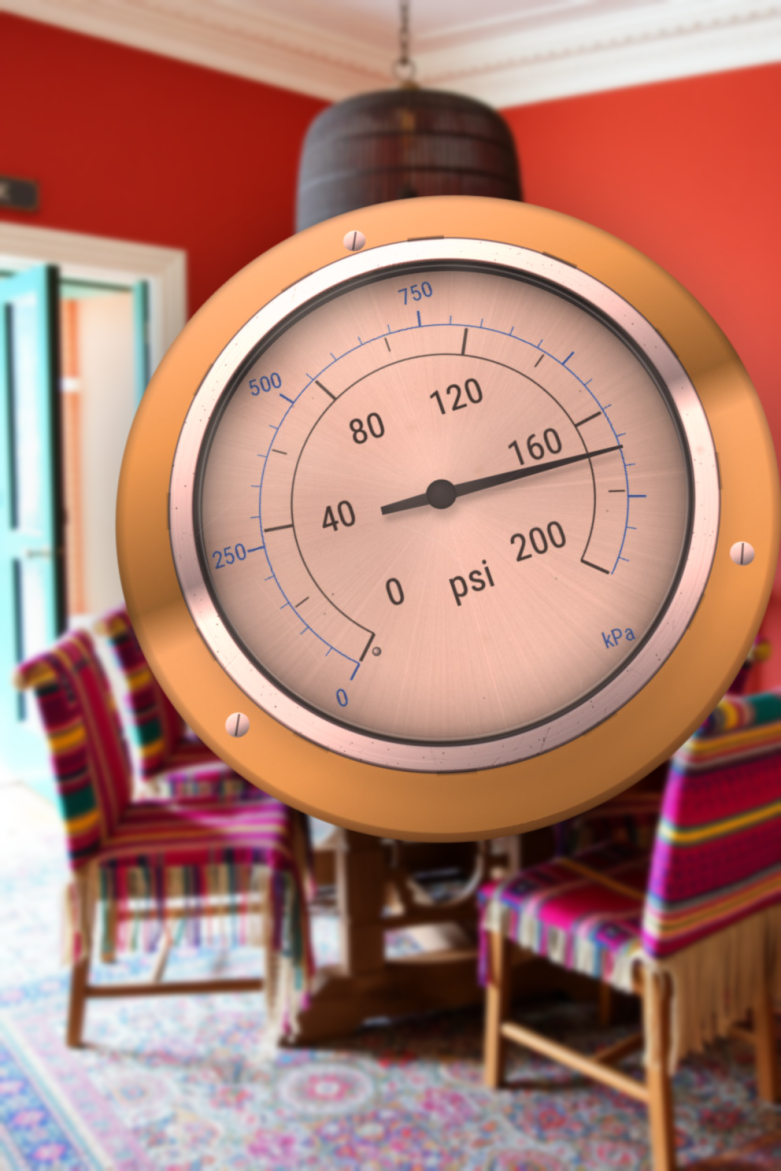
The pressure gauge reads 170 psi
